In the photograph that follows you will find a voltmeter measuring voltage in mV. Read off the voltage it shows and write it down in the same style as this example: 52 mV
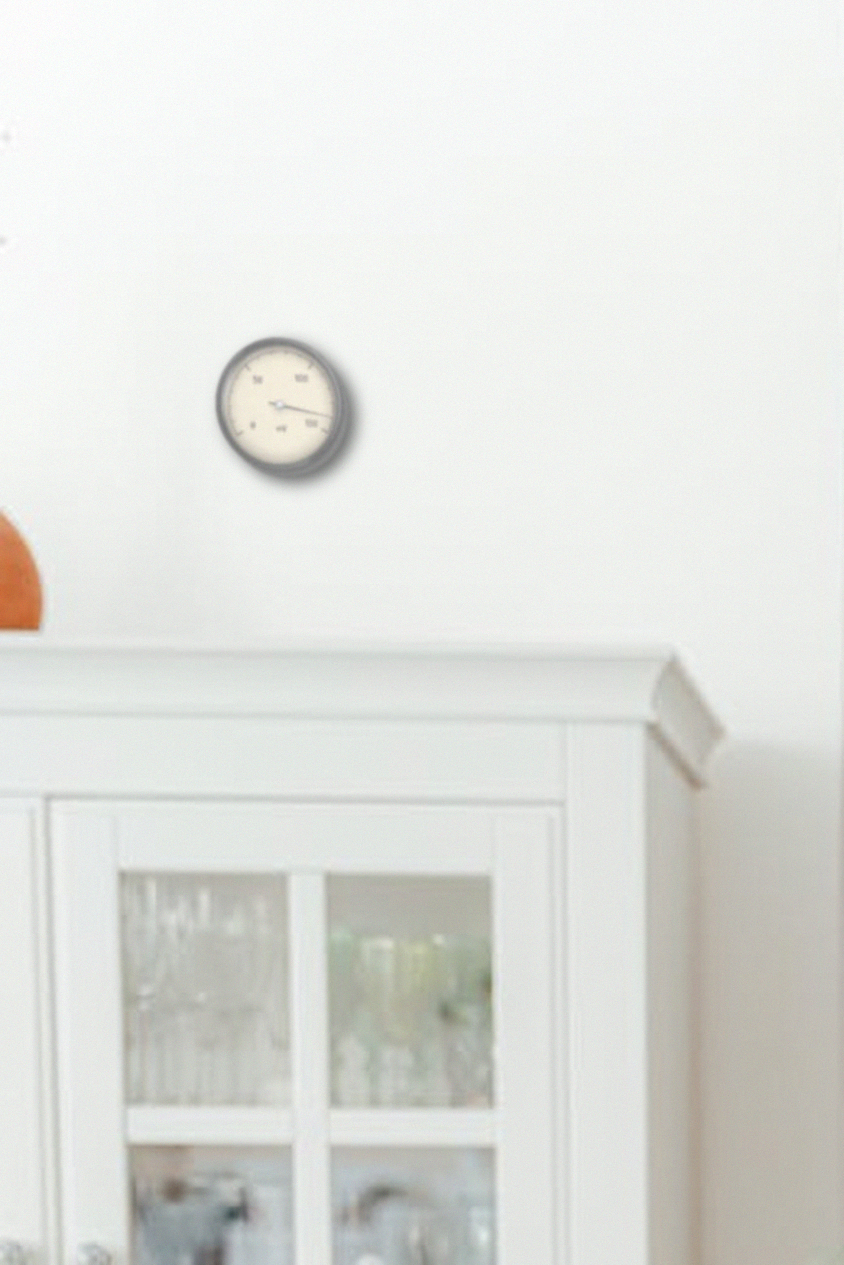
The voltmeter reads 140 mV
